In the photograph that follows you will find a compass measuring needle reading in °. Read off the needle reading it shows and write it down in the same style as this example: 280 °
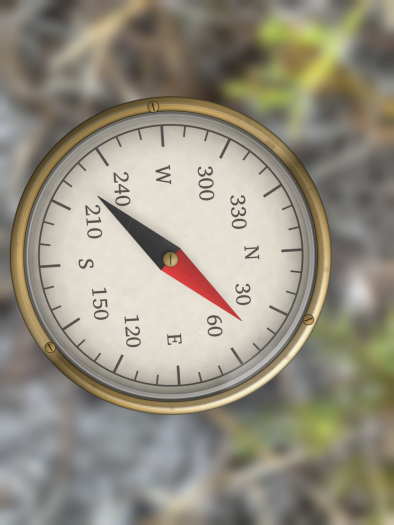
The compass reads 45 °
